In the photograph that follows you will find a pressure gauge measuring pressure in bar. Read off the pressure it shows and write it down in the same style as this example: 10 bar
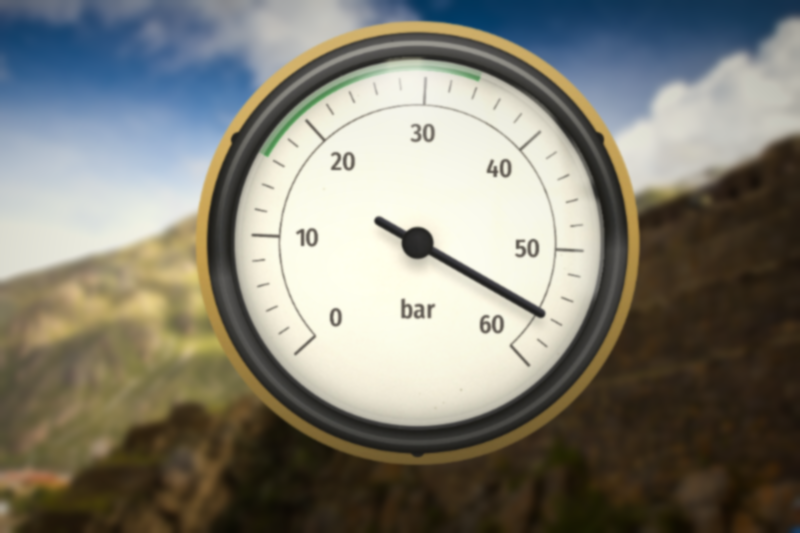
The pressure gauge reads 56 bar
